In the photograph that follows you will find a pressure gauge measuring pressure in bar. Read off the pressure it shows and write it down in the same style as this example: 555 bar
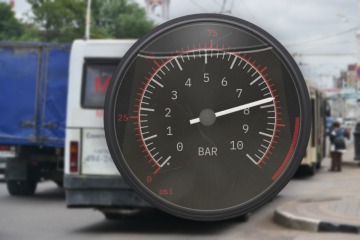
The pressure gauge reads 7.8 bar
